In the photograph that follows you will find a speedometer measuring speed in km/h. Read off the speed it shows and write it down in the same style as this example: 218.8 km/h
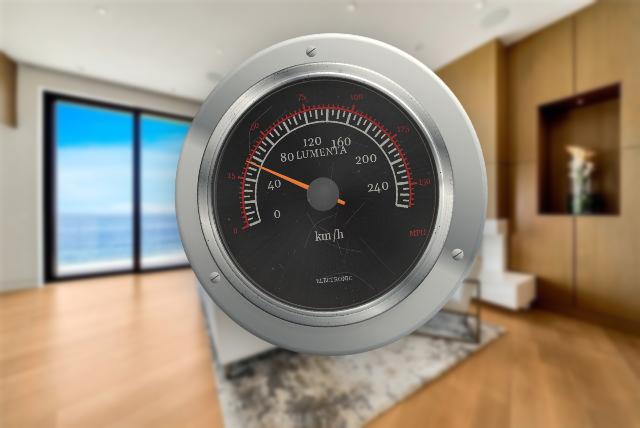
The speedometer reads 55 km/h
